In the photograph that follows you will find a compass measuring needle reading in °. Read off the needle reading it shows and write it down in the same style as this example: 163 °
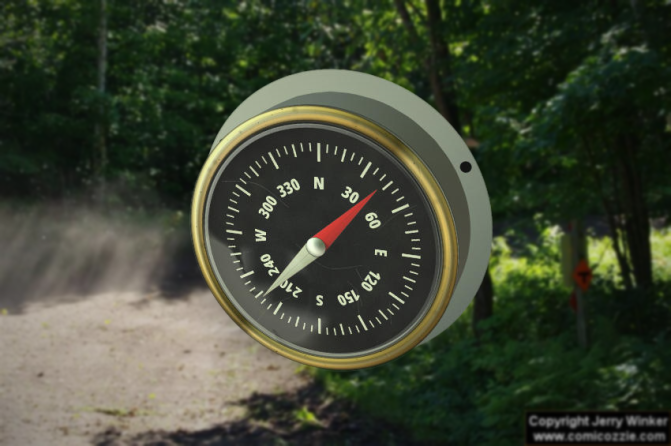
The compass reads 42.5 °
